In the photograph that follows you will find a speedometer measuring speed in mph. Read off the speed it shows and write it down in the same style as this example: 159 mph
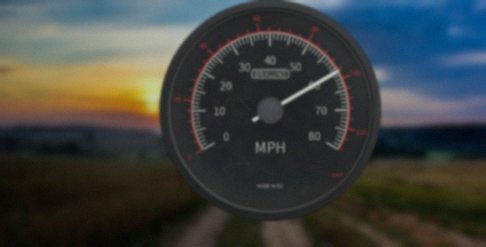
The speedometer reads 60 mph
